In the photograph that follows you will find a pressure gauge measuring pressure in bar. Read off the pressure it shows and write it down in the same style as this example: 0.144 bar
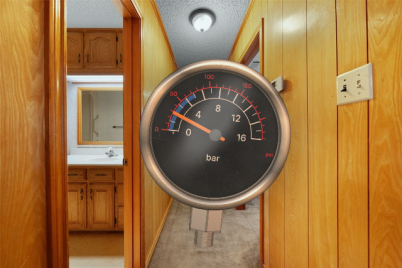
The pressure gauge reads 2 bar
